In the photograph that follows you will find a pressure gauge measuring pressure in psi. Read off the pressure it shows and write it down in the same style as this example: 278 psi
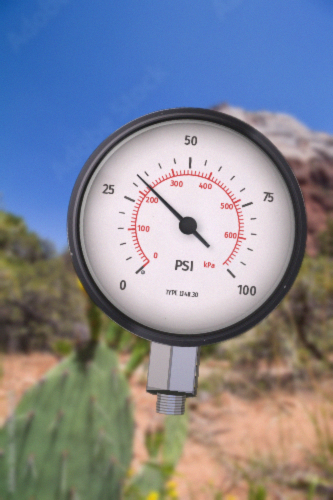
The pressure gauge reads 32.5 psi
